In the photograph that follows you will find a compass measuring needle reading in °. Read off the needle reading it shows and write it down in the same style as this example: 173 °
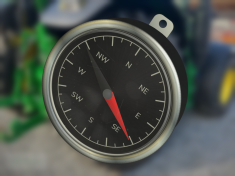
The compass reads 120 °
